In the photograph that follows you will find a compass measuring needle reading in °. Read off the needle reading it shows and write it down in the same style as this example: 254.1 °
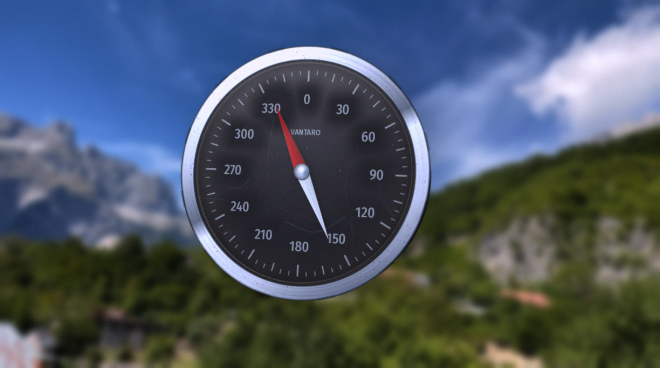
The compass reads 335 °
